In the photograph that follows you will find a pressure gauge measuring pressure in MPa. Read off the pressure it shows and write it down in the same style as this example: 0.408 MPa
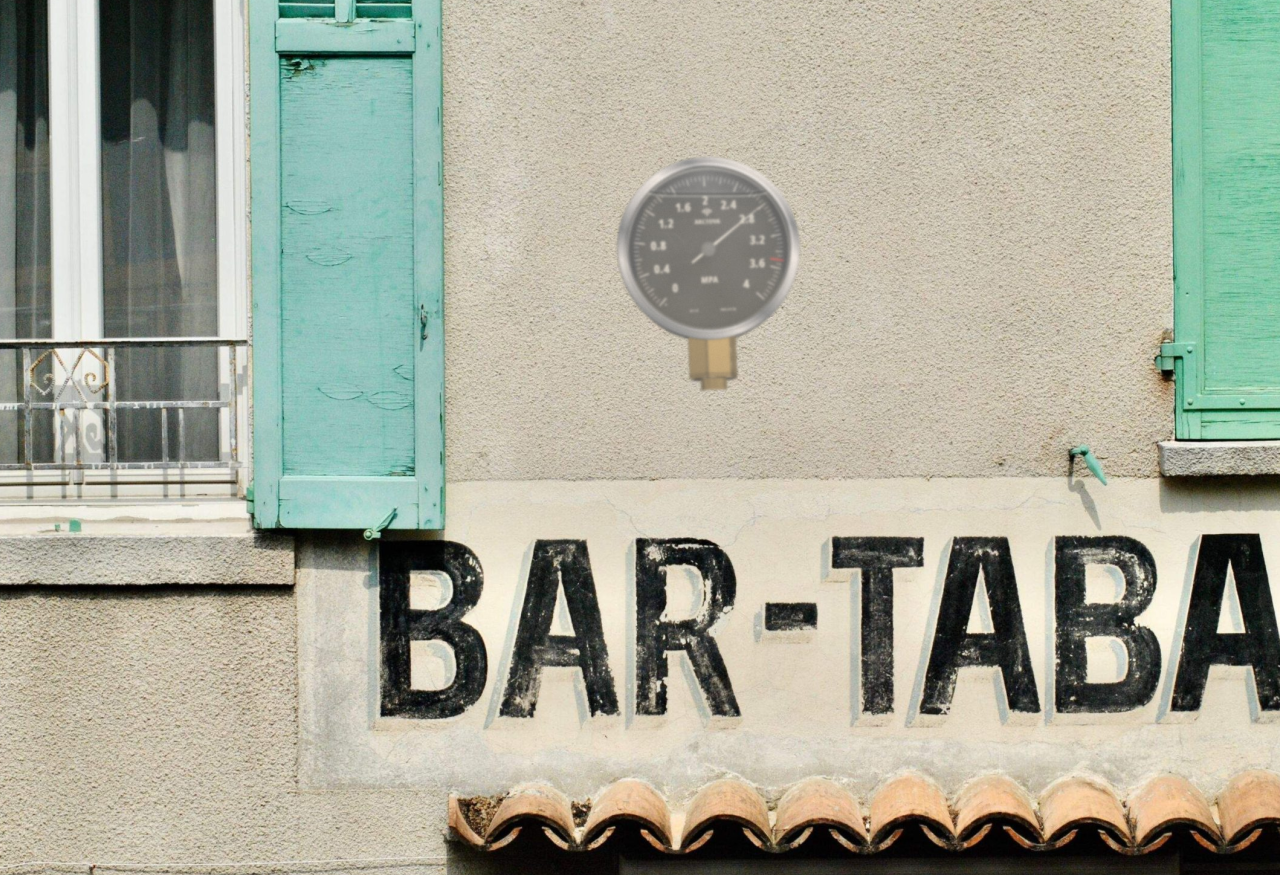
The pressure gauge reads 2.8 MPa
